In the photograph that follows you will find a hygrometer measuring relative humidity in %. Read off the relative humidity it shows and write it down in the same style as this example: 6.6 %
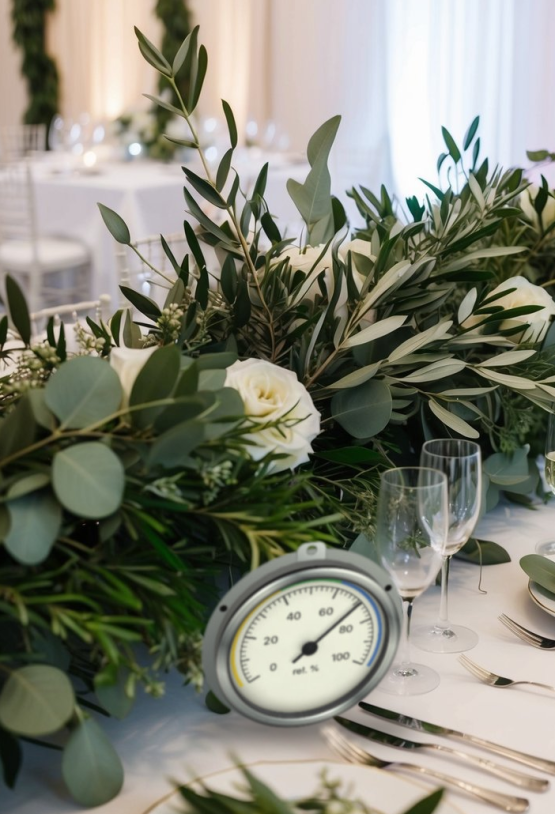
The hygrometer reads 70 %
